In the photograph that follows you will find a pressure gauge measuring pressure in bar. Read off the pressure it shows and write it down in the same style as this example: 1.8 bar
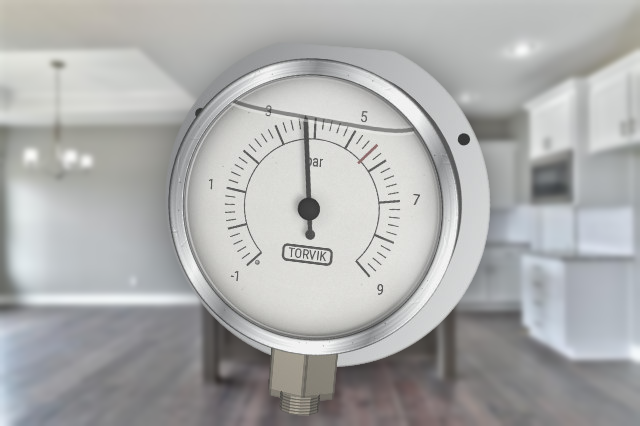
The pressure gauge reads 3.8 bar
